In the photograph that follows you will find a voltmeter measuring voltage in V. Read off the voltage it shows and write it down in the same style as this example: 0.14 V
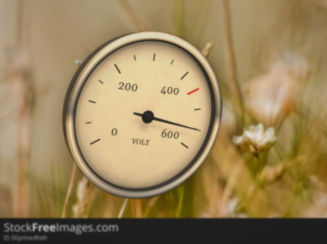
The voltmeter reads 550 V
